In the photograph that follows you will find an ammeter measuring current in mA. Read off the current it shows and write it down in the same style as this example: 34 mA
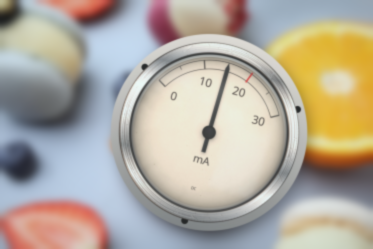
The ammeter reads 15 mA
